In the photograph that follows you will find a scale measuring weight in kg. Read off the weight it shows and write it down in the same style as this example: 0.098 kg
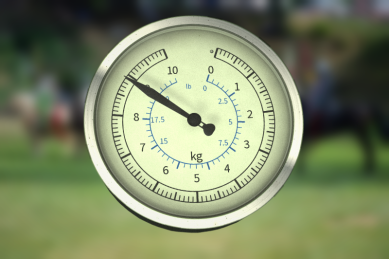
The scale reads 8.9 kg
